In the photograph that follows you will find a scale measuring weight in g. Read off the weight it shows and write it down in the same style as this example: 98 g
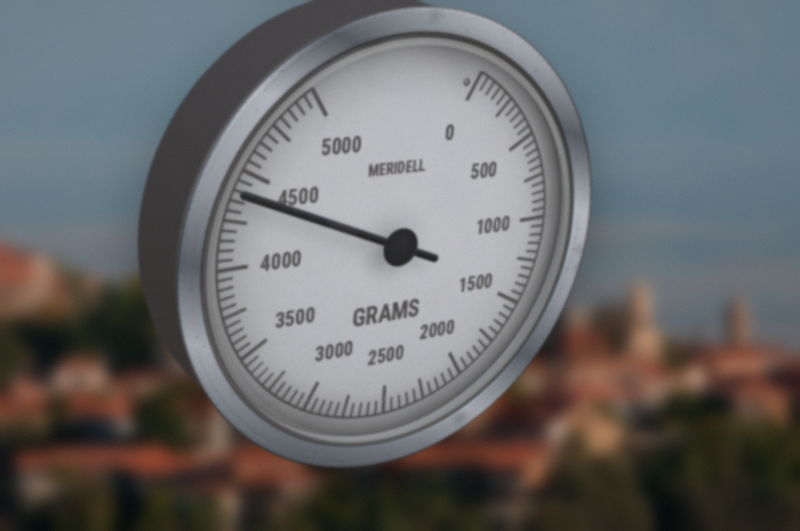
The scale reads 4400 g
